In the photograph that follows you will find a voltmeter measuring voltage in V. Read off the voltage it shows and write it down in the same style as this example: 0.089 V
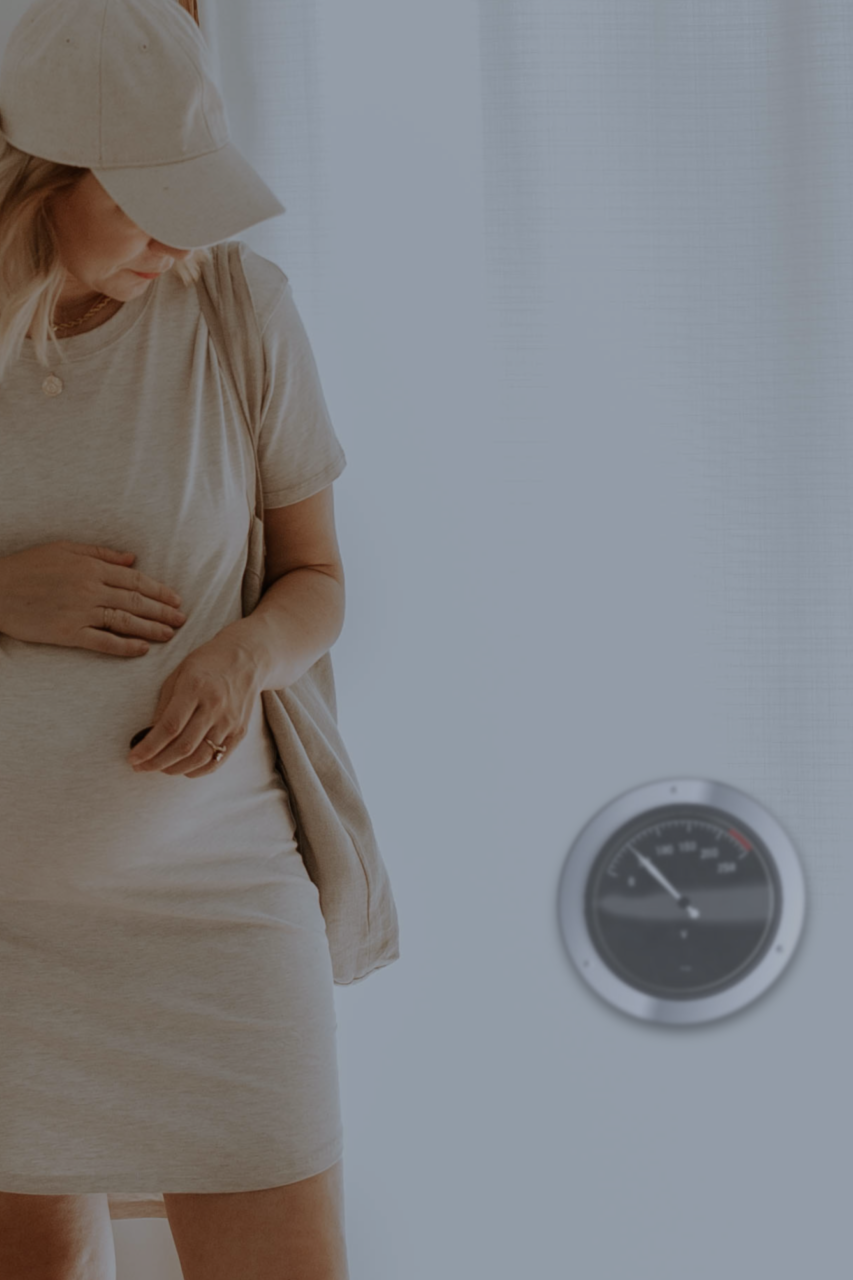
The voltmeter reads 50 V
